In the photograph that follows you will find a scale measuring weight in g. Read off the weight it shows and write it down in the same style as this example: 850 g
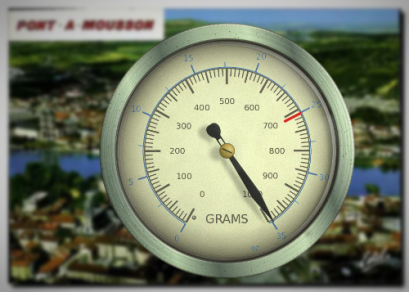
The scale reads 990 g
